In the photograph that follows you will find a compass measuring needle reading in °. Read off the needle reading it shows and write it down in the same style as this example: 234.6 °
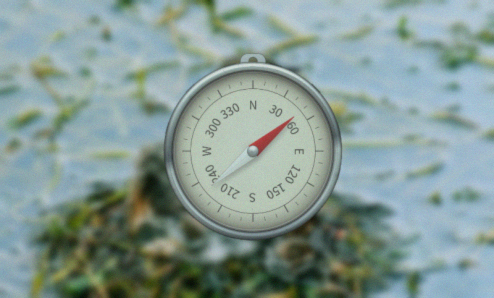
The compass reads 50 °
